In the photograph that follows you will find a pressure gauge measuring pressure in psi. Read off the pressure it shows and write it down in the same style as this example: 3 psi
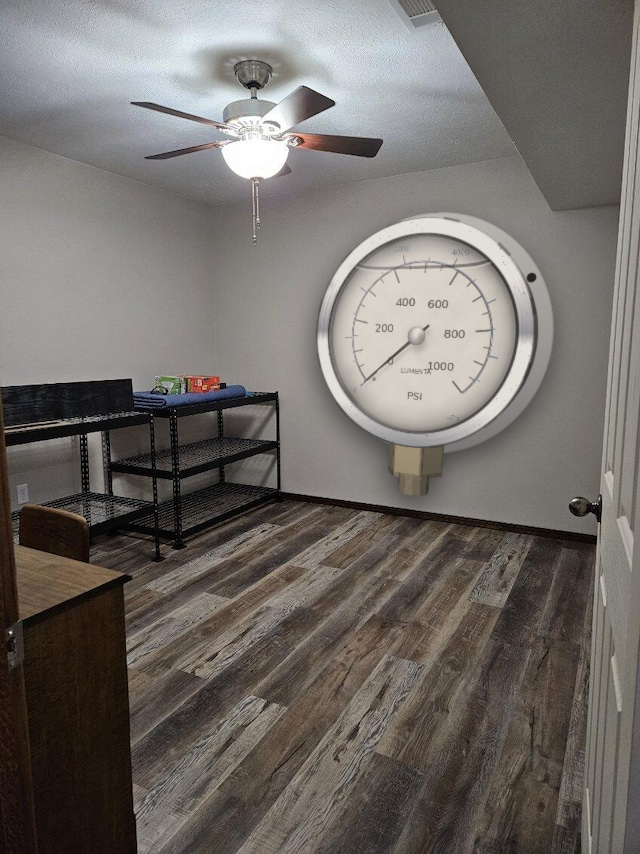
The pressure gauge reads 0 psi
